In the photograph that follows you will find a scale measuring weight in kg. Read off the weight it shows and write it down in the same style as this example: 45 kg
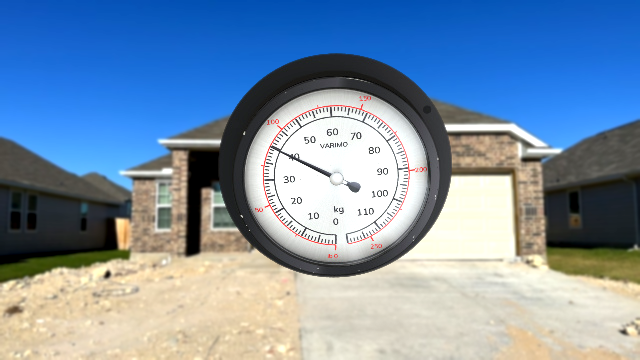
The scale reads 40 kg
